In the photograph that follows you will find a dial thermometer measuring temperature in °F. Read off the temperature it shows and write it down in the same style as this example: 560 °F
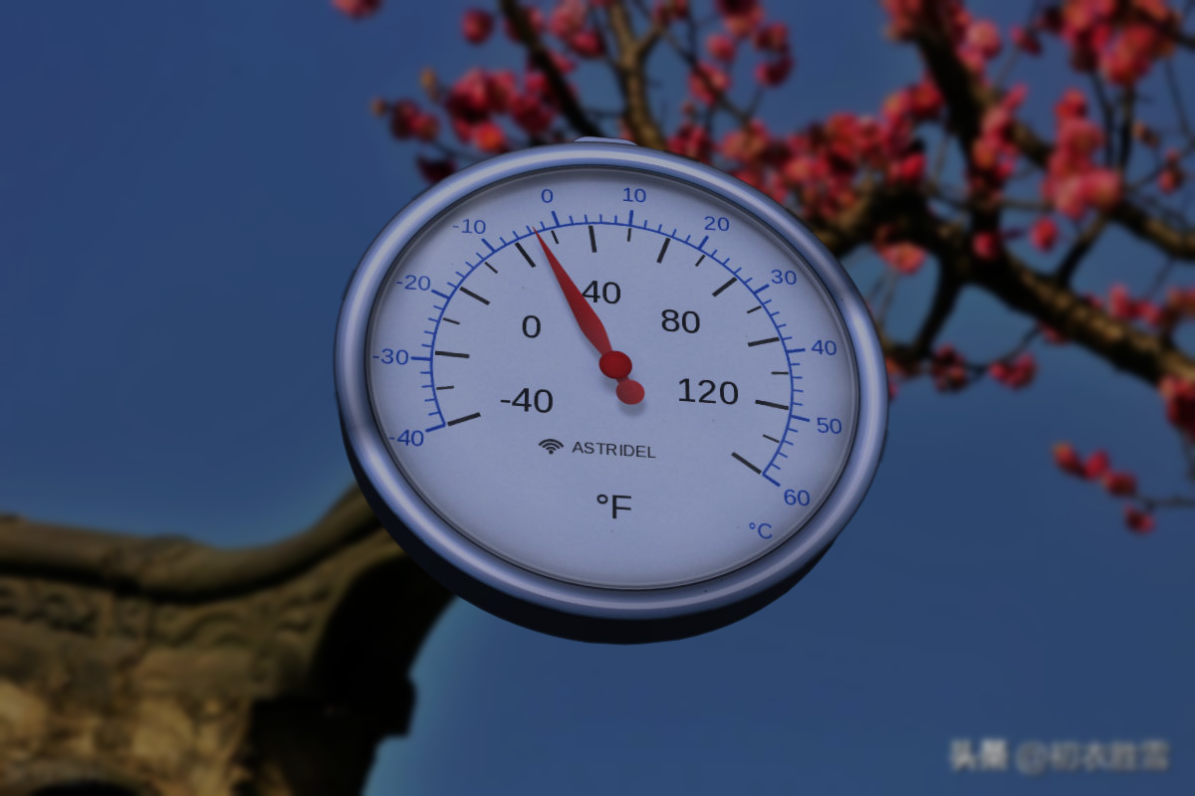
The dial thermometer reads 25 °F
